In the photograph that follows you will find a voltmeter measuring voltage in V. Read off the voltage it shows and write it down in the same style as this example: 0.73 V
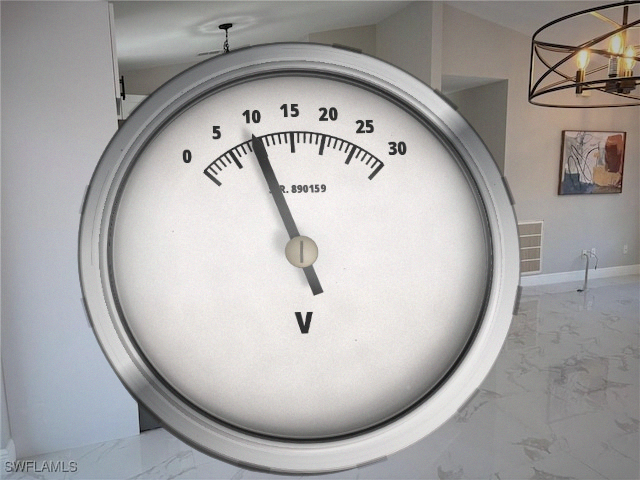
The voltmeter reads 9 V
